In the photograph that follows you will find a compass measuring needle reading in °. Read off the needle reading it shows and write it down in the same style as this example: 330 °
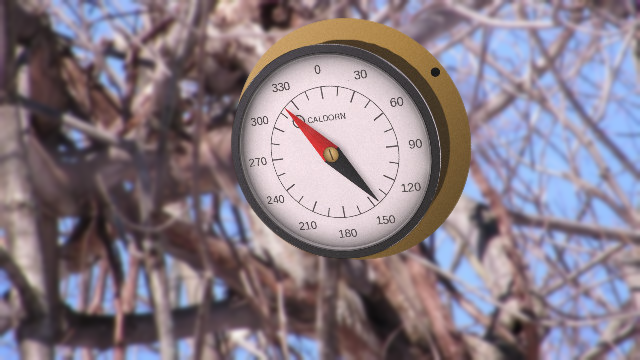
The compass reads 322.5 °
